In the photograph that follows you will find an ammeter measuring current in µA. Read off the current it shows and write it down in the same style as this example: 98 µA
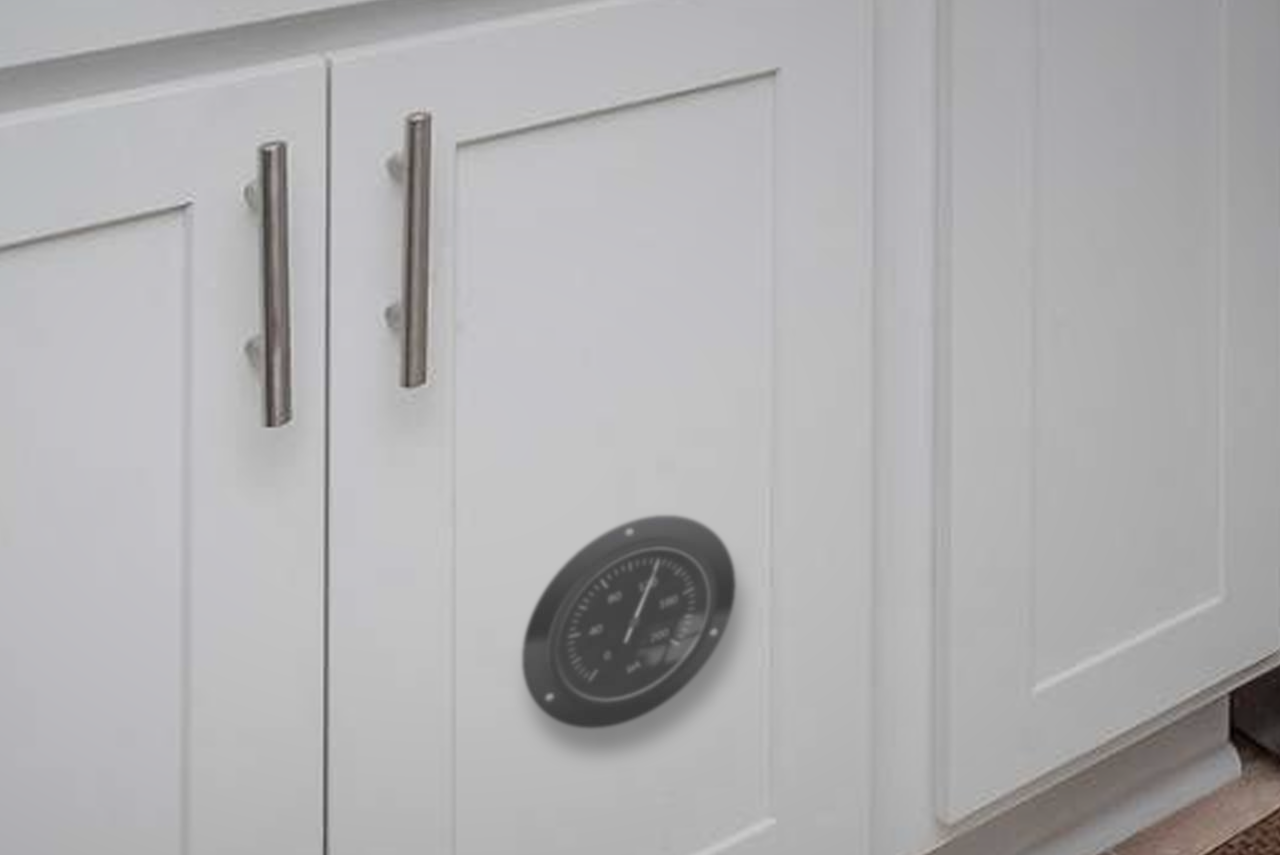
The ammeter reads 120 µA
